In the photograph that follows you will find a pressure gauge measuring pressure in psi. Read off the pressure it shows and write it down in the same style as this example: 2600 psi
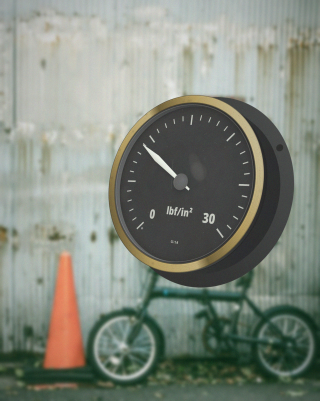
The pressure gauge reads 9 psi
